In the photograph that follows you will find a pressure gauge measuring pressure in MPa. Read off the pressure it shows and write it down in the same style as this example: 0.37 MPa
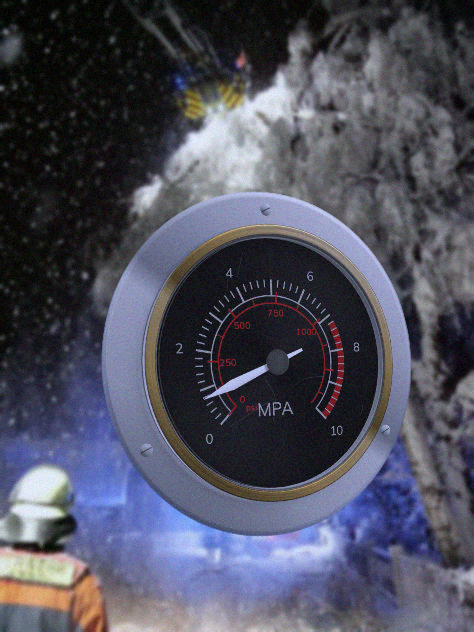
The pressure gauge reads 0.8 MPa
